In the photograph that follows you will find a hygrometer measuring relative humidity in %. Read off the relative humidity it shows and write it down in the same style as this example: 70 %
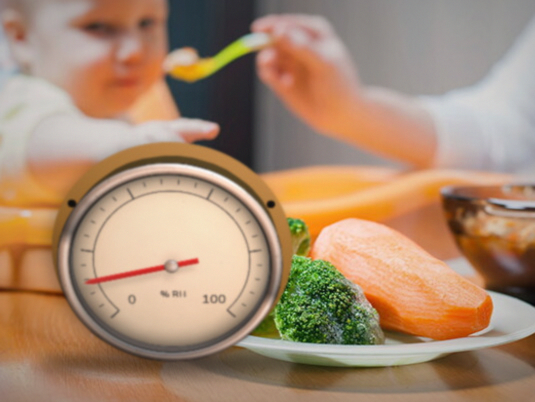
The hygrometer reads 12 %
